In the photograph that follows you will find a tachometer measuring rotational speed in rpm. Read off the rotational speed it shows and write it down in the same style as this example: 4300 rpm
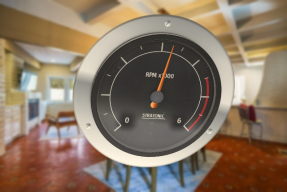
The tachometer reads 3250 rpm
